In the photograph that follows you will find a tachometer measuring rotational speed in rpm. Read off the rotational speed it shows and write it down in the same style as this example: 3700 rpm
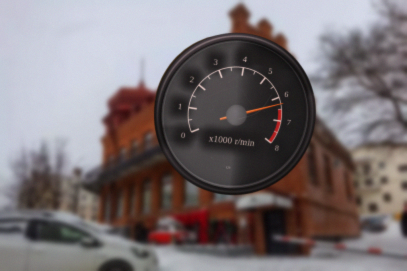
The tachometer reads 6250 rpm
